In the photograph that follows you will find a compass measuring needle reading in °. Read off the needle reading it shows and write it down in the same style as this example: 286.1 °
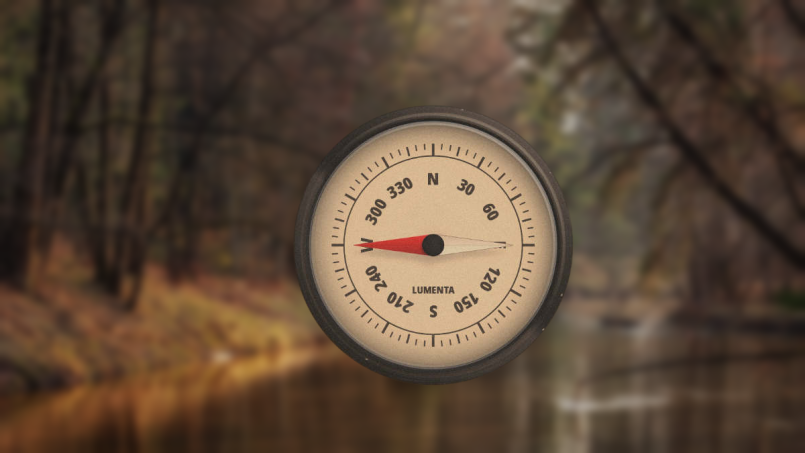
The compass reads 270 °
